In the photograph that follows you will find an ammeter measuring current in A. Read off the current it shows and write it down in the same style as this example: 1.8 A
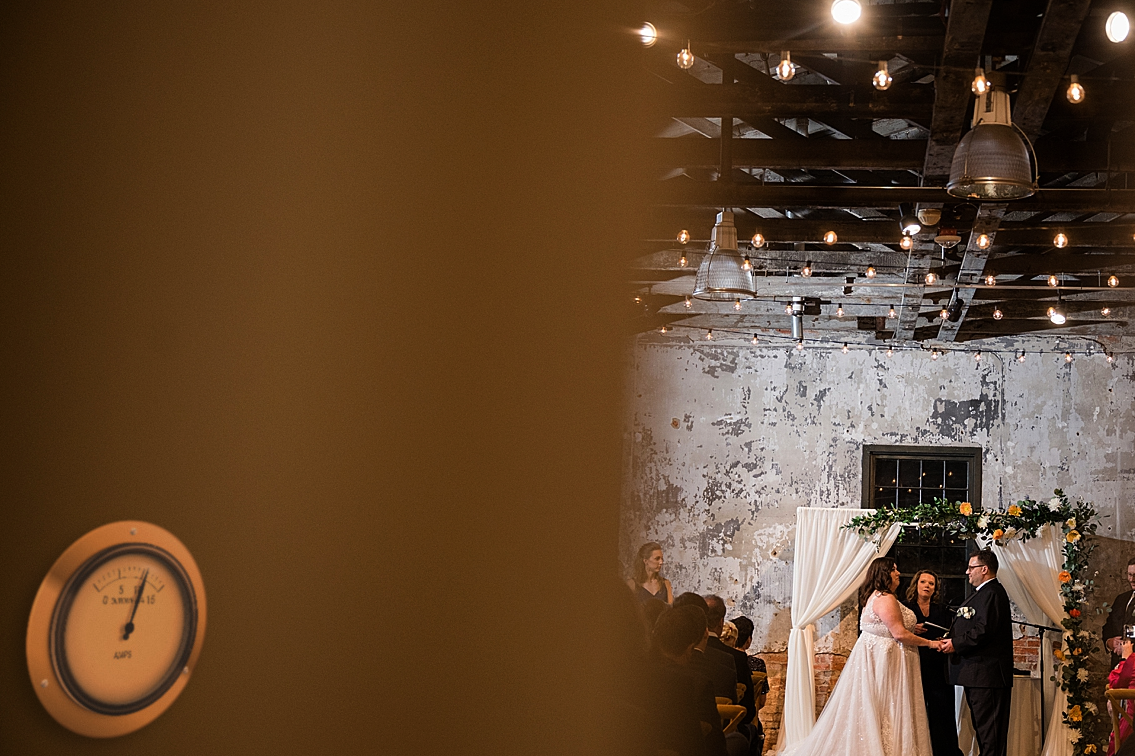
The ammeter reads 10 A
